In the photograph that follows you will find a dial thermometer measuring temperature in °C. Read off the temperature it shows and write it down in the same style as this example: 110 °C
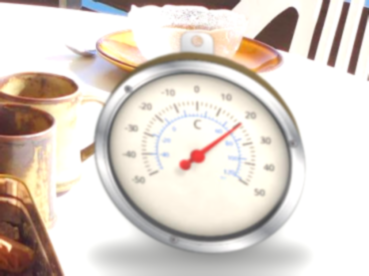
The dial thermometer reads 20 °C
